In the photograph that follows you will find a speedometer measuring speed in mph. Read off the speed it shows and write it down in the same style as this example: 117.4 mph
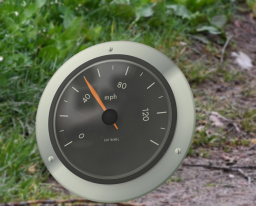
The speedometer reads 50 mph
